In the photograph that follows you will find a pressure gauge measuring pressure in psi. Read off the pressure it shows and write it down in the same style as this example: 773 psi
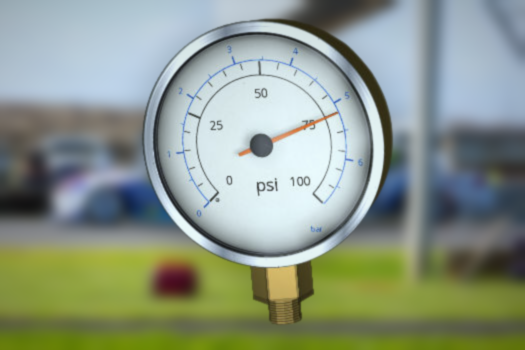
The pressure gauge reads 75 psi
